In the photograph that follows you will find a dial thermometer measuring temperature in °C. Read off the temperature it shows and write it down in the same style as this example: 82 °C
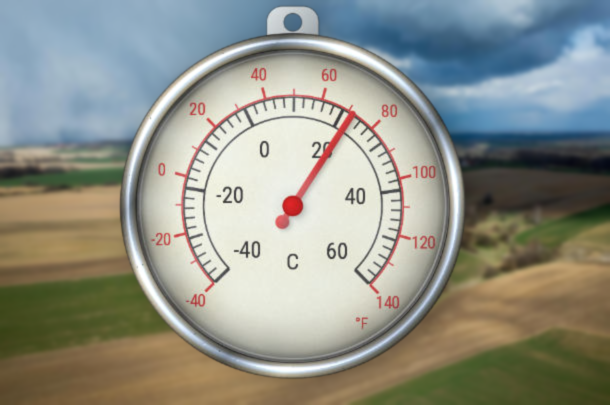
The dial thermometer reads 22 °C
